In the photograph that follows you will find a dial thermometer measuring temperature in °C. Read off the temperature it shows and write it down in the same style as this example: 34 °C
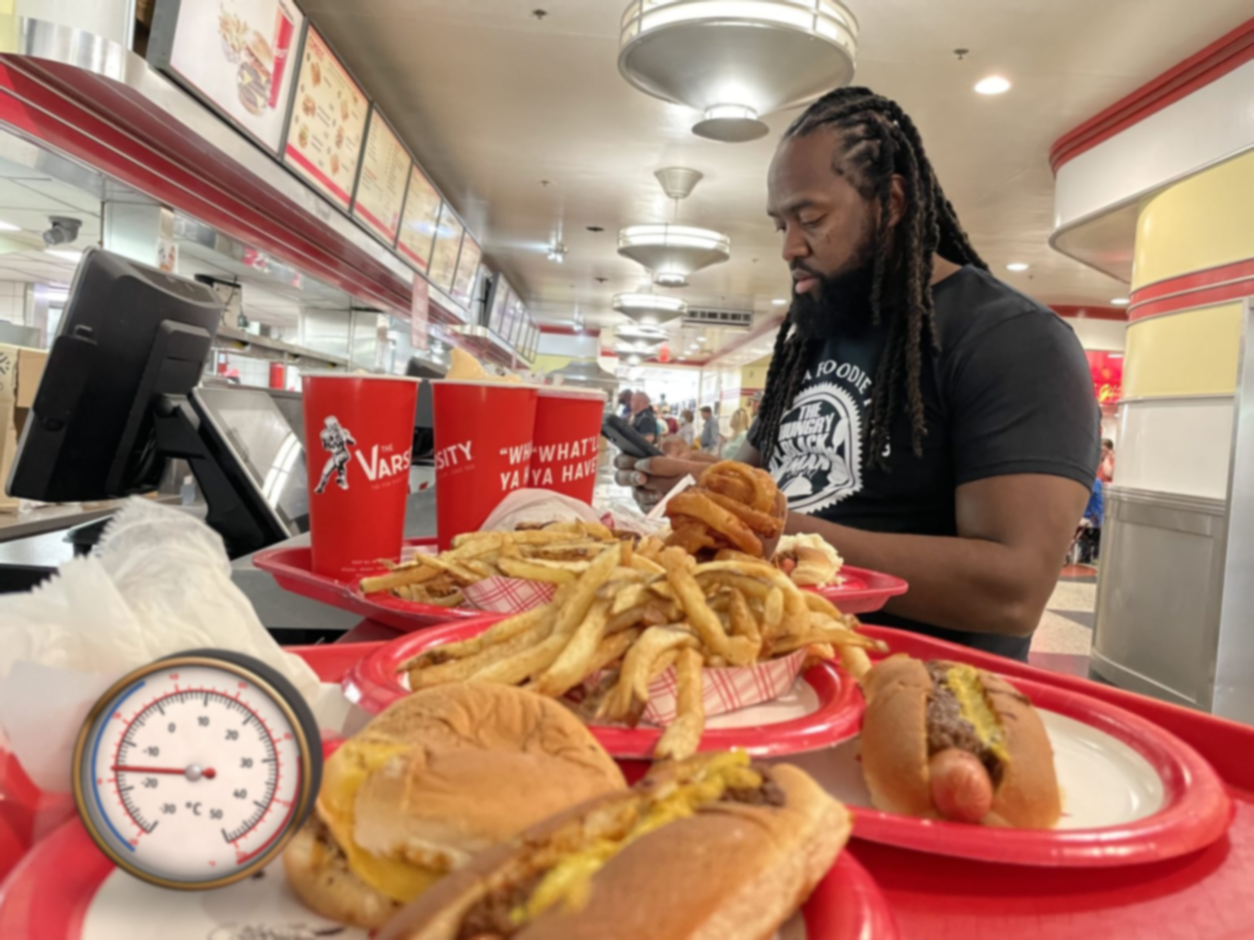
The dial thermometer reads -15 °C
